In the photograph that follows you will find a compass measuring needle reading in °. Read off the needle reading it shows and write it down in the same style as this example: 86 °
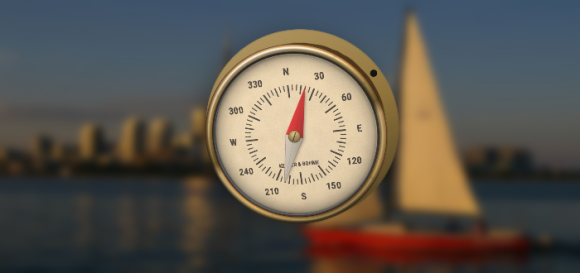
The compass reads 20 °
